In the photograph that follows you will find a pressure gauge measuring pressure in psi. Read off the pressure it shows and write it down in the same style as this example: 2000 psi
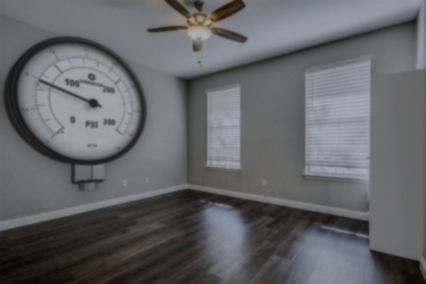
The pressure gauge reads 70 psi
